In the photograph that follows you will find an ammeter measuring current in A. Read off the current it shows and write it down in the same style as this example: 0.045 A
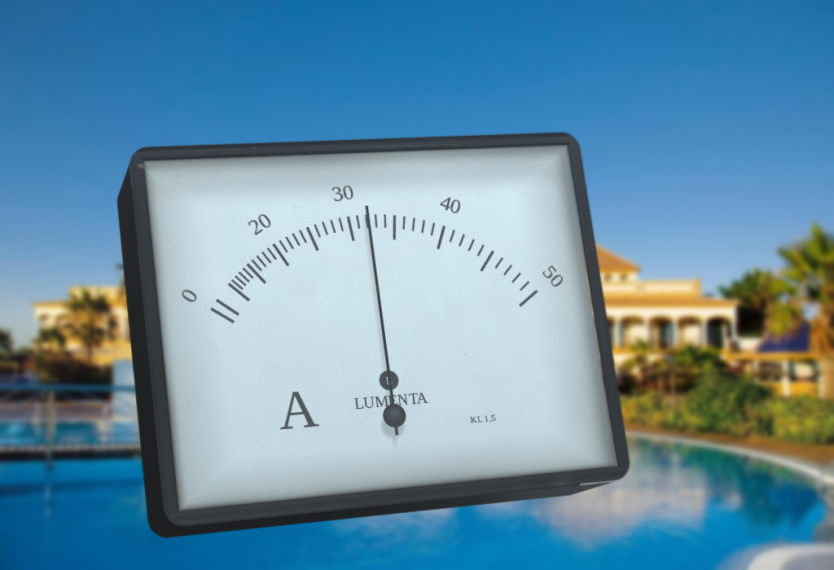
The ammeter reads 32 A
